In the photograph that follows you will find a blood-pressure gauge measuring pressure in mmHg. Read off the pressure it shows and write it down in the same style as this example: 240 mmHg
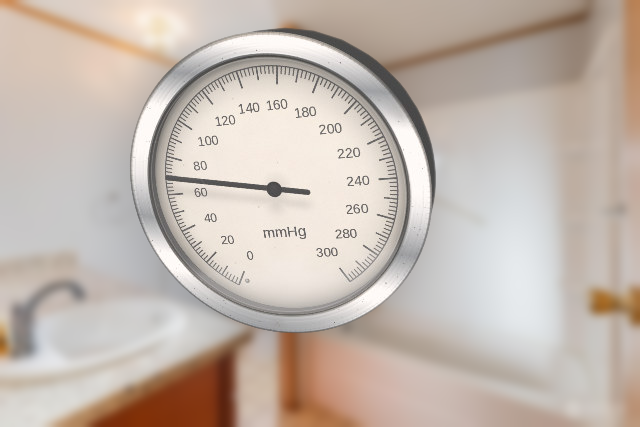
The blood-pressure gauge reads 70 mmHg
